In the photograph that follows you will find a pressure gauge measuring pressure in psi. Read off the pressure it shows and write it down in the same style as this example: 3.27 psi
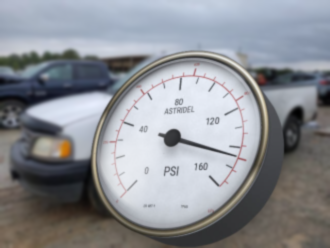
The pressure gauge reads 145 psi
